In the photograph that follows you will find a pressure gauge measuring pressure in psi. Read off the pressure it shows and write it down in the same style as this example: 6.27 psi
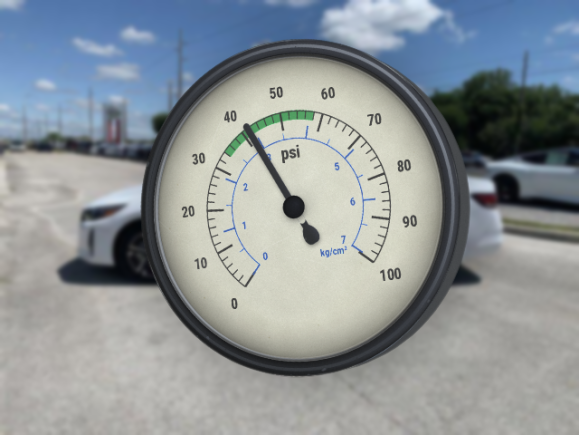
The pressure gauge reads 42 psi
